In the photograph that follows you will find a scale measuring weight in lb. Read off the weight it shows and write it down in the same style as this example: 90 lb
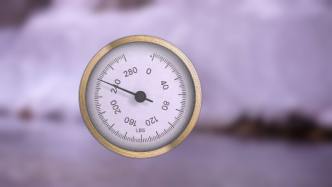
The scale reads 240 lb
